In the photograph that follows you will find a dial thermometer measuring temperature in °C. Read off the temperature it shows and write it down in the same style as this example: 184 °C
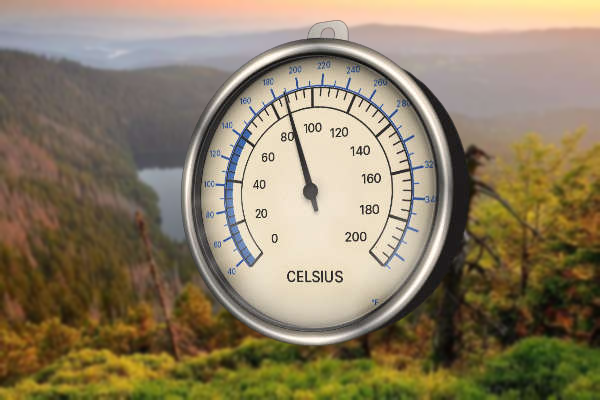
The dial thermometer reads 88 °C
